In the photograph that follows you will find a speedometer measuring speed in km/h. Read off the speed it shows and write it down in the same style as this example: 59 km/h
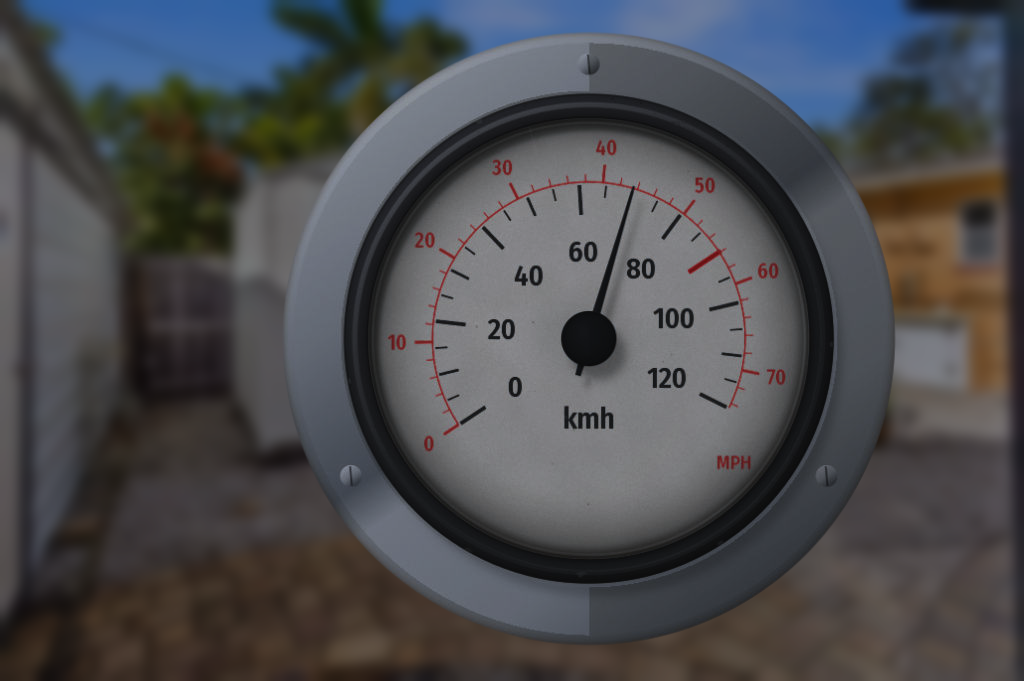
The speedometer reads 70 km/h
